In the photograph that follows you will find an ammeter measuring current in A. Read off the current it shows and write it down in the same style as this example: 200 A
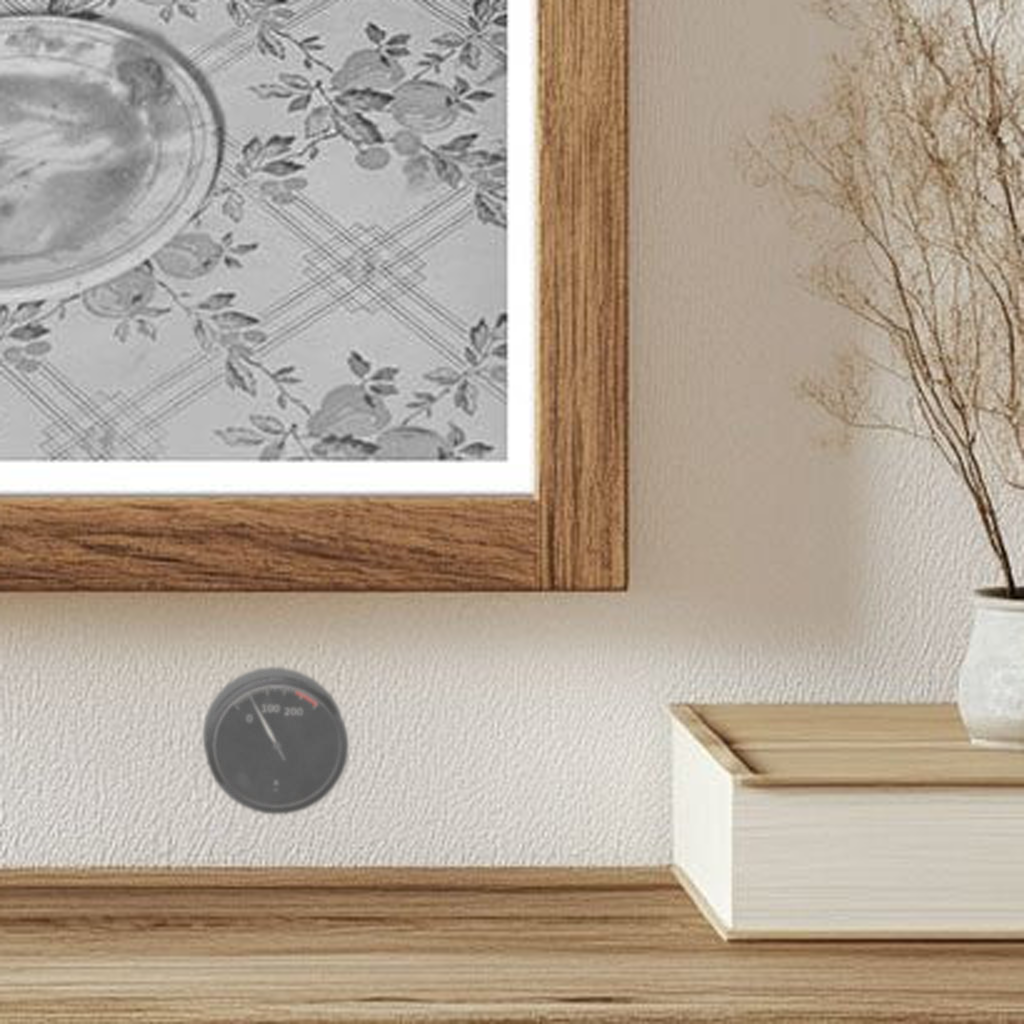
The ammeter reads 50 A
